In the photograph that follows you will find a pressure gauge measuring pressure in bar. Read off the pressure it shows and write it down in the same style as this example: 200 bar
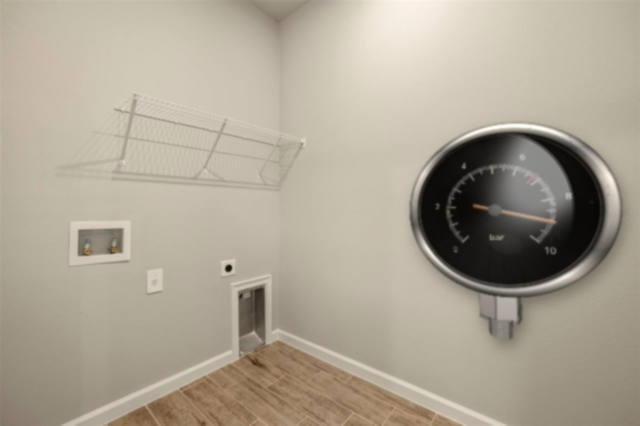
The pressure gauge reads 9 bar
